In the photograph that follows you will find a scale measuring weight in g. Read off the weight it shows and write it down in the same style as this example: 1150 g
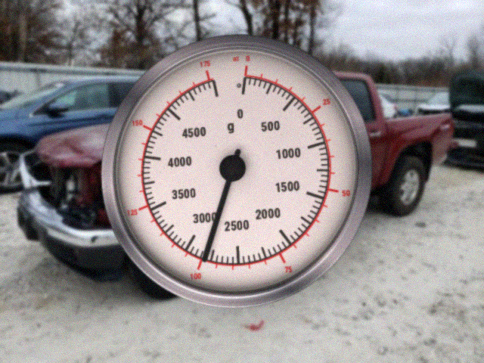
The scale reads 2800 g
